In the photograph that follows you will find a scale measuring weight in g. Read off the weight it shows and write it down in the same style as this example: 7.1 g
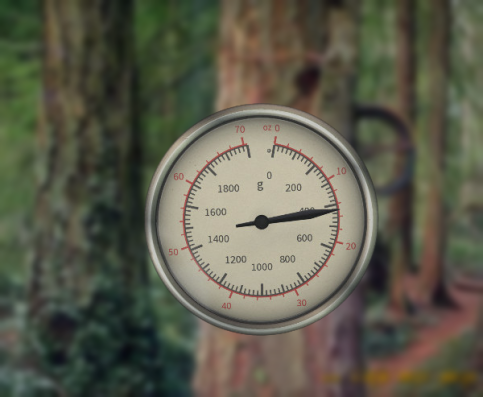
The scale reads 420 g
